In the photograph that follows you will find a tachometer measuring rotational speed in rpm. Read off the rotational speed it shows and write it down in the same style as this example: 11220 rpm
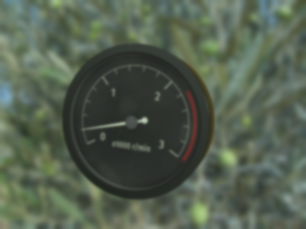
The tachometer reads 200 rpm
